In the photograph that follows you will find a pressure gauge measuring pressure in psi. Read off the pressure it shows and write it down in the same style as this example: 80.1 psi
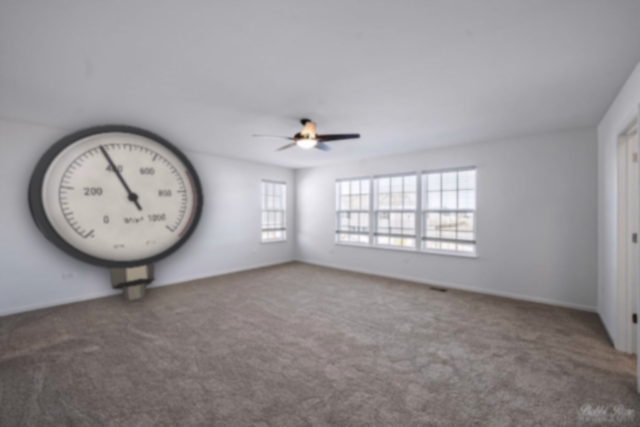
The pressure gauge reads 400 psi
